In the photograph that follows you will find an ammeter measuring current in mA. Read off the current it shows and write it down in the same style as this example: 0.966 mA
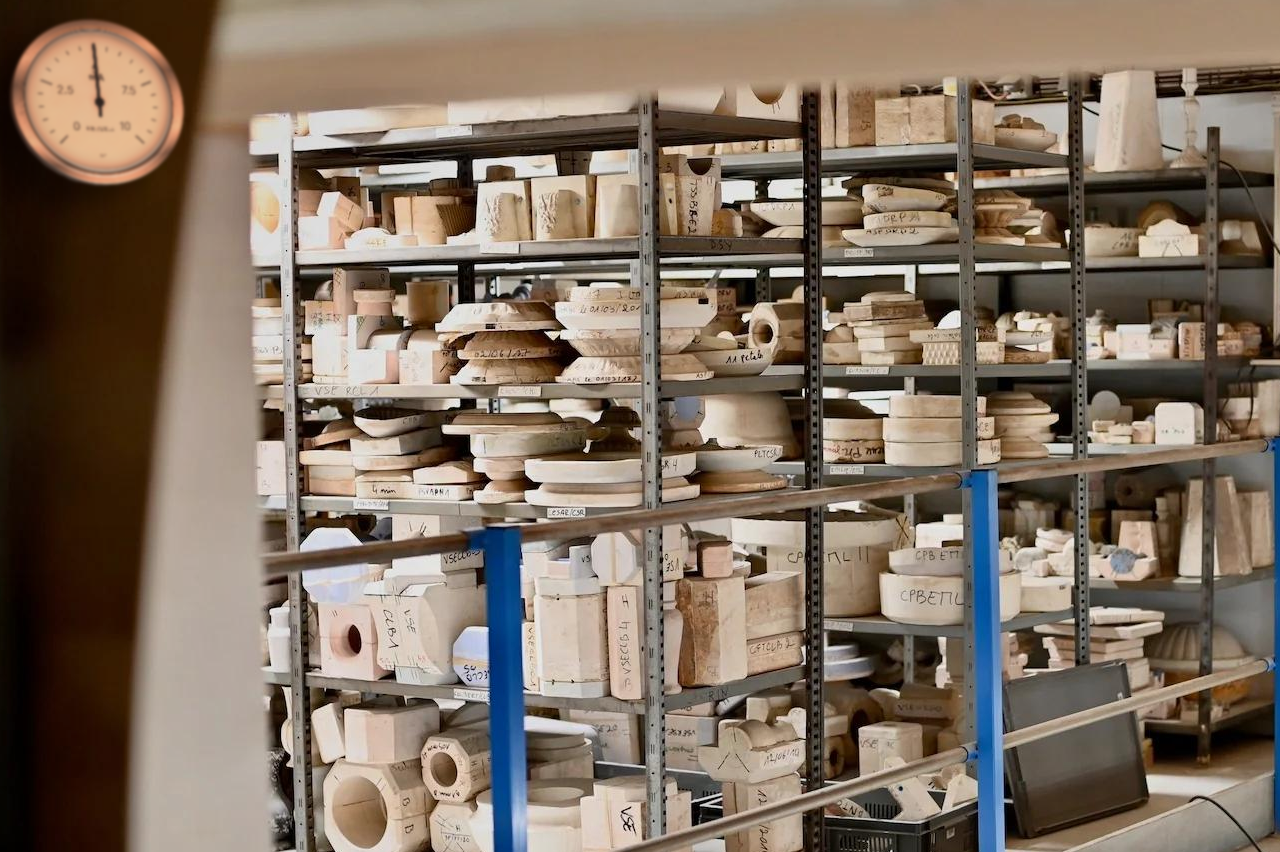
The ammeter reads 5 mA
